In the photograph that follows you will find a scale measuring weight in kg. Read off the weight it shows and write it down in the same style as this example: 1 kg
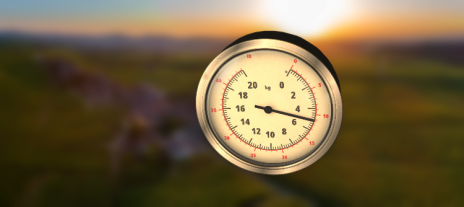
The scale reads 5 kg
